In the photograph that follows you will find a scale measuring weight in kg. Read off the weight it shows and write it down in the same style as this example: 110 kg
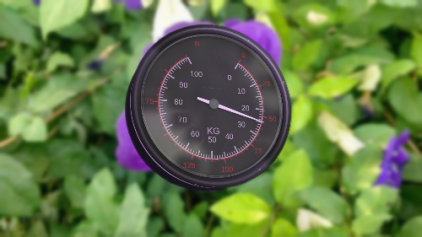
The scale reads 25 kg
